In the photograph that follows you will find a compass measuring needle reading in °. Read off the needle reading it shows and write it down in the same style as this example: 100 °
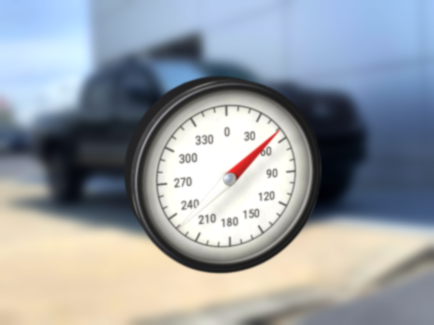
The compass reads 50 °
